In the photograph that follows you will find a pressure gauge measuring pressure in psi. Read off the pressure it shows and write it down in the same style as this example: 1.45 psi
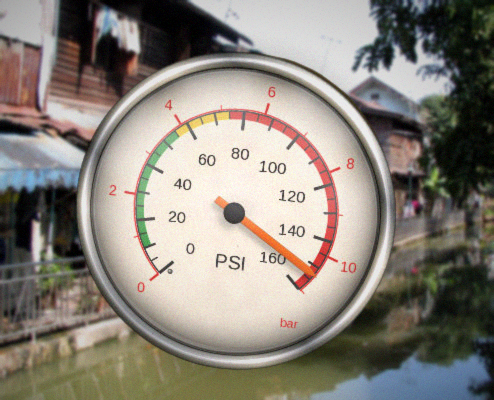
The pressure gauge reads 152.5 psi
